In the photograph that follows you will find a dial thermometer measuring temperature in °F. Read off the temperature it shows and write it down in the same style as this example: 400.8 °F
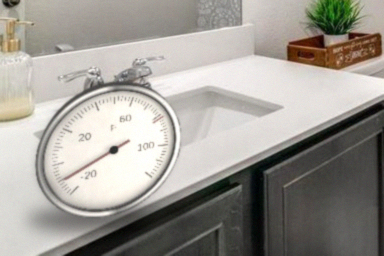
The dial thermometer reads -10 °F
